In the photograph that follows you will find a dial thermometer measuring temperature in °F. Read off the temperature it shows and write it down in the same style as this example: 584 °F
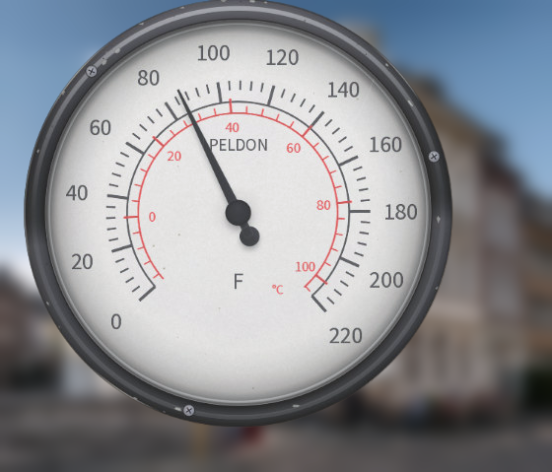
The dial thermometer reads 86 °F
